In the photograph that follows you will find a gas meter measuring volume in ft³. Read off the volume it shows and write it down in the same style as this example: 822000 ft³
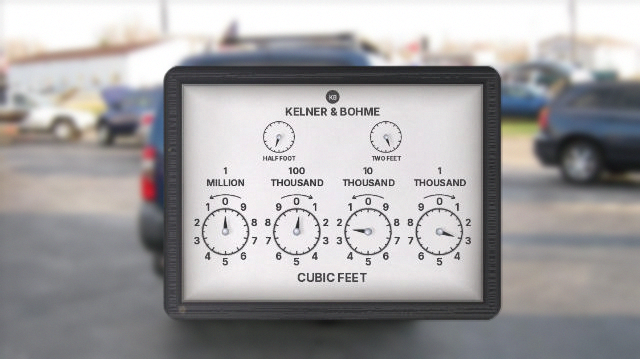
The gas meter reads 2300 ft³
